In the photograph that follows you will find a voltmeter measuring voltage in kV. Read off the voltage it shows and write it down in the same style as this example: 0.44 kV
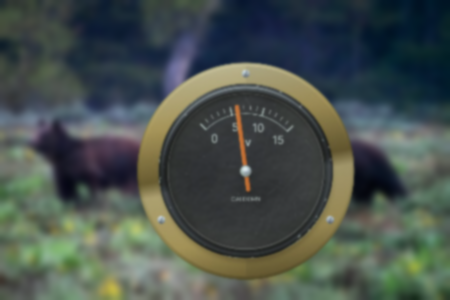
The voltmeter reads 6 kV
